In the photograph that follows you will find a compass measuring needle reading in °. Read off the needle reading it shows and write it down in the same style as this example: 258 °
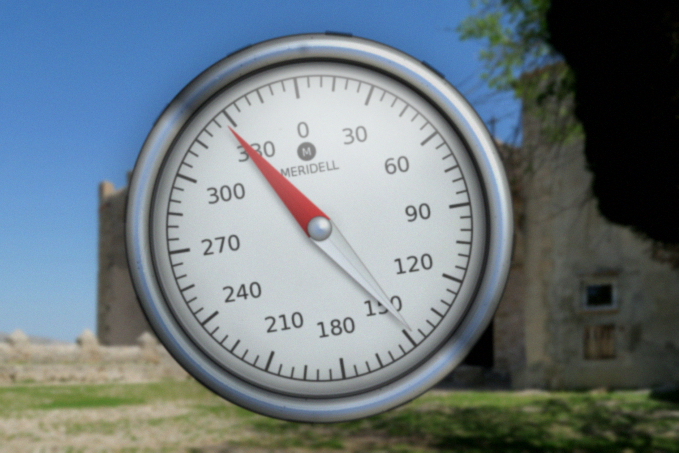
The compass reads 327.5 °
